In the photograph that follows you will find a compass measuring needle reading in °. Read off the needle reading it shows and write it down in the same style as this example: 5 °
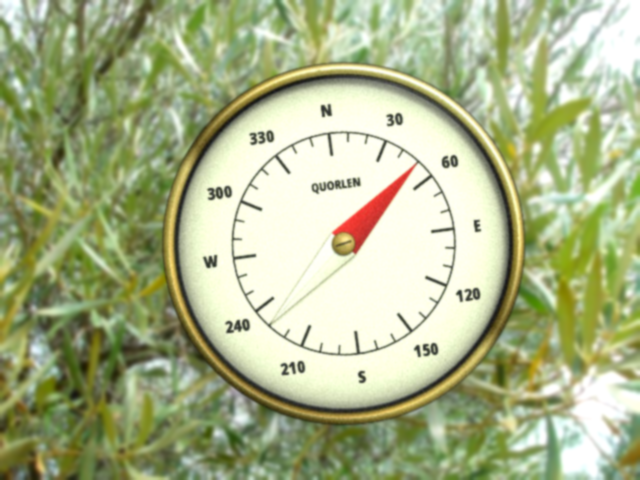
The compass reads 50 °
